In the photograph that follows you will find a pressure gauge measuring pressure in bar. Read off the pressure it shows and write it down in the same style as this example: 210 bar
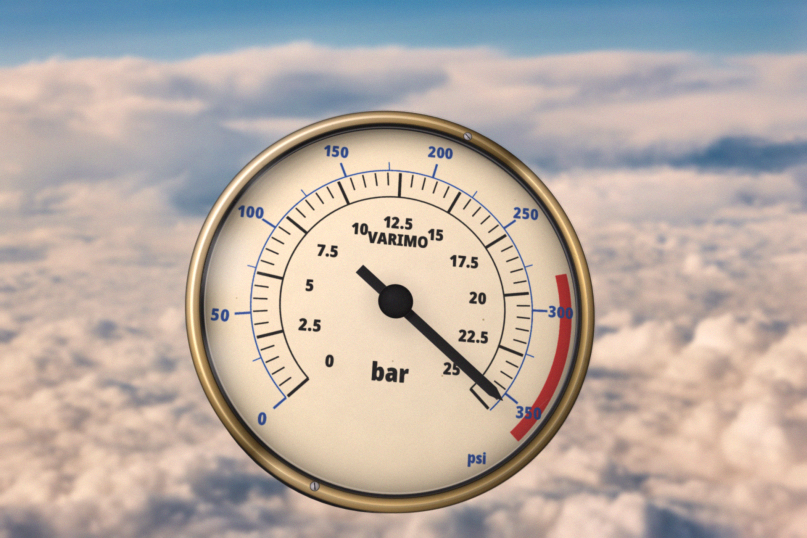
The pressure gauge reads 24.5 bar
